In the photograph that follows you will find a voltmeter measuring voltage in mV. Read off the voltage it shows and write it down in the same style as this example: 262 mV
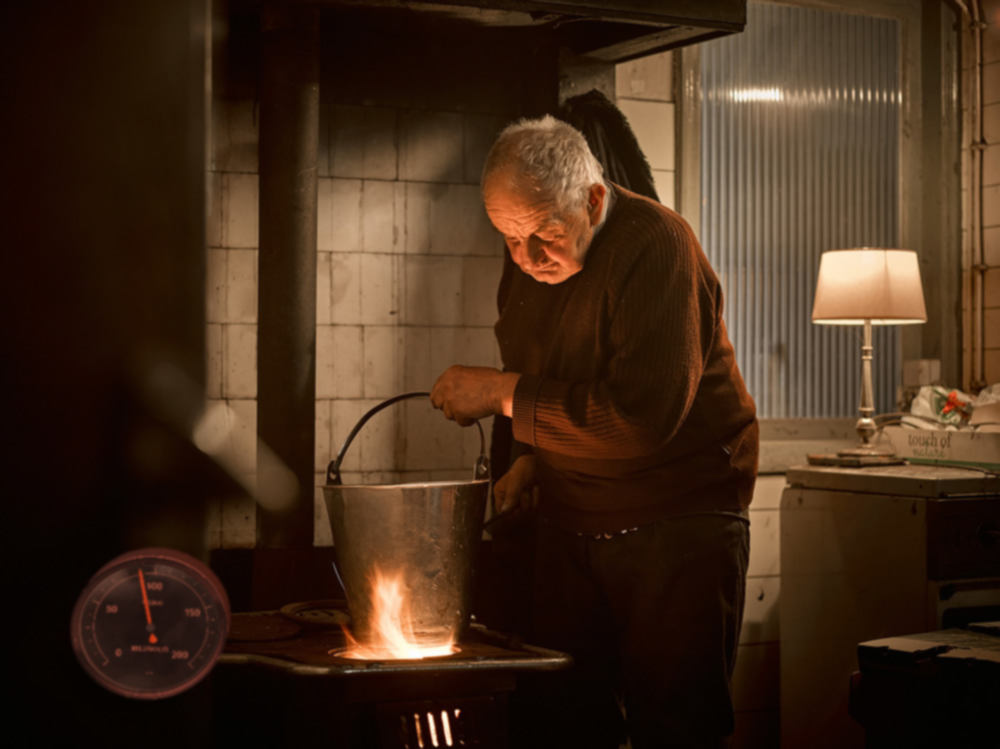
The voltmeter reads 90 mV
